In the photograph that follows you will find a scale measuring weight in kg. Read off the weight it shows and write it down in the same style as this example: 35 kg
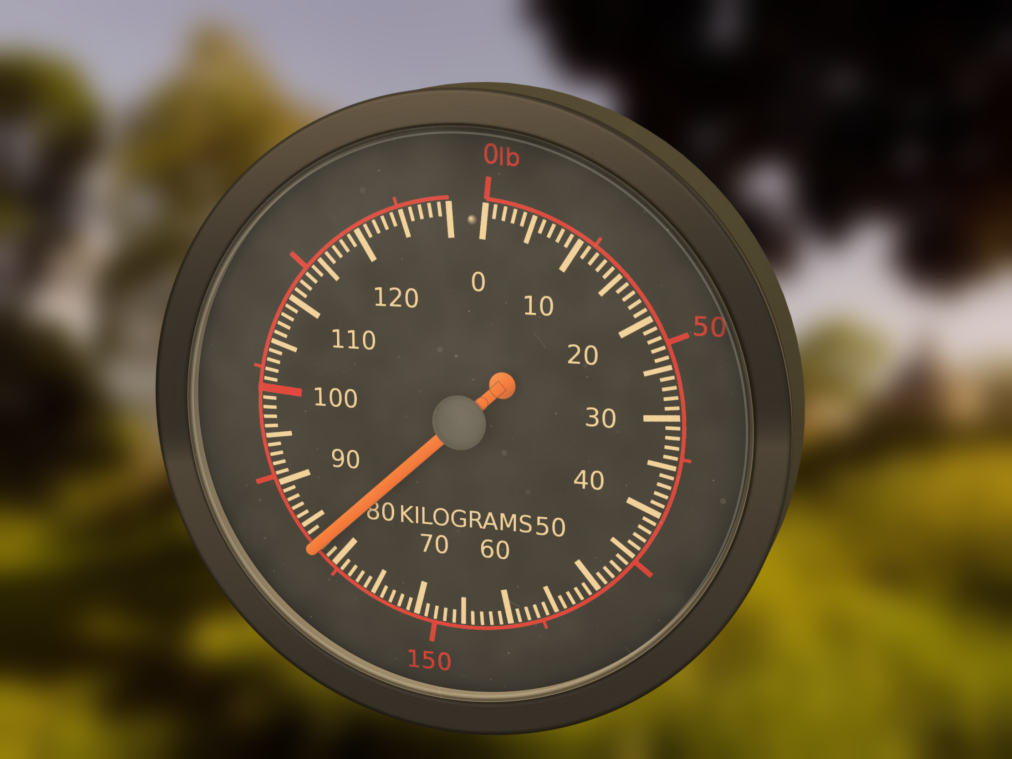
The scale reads 82.5 kg
